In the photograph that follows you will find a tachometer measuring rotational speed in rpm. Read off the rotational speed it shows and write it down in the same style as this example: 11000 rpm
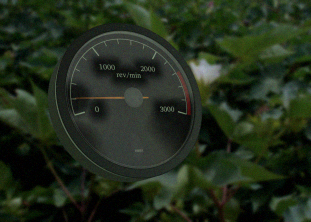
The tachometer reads 200 rpm
